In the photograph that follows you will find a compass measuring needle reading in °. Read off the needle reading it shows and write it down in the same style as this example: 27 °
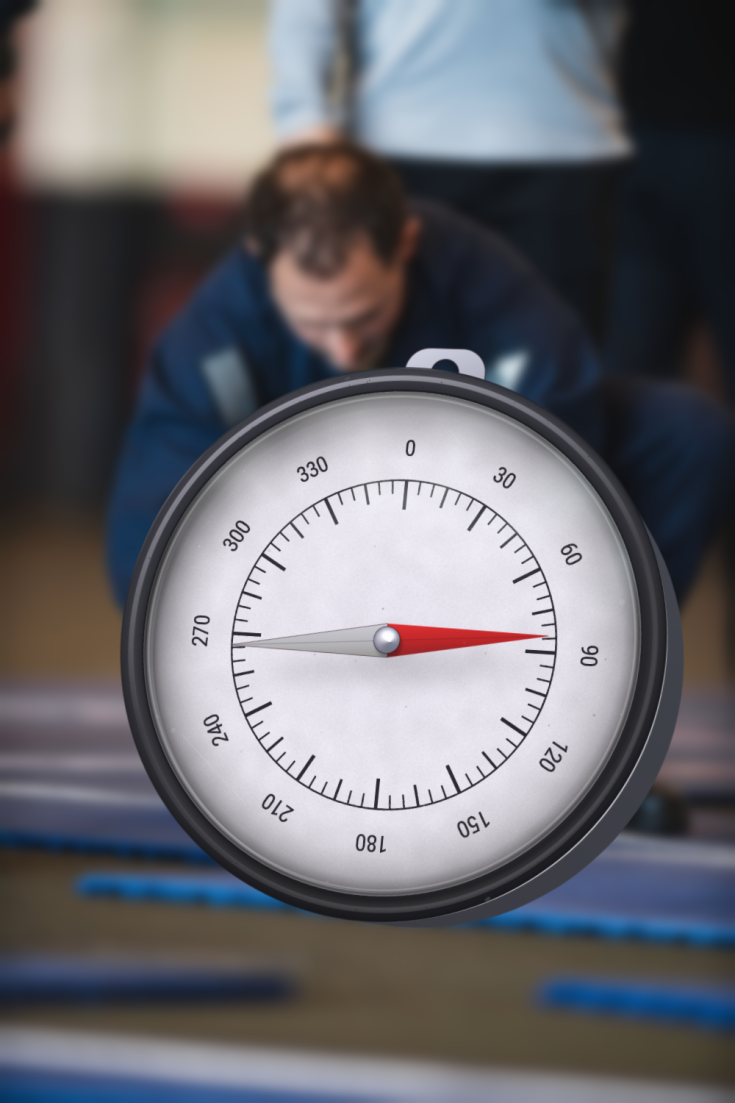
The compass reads 85 °
